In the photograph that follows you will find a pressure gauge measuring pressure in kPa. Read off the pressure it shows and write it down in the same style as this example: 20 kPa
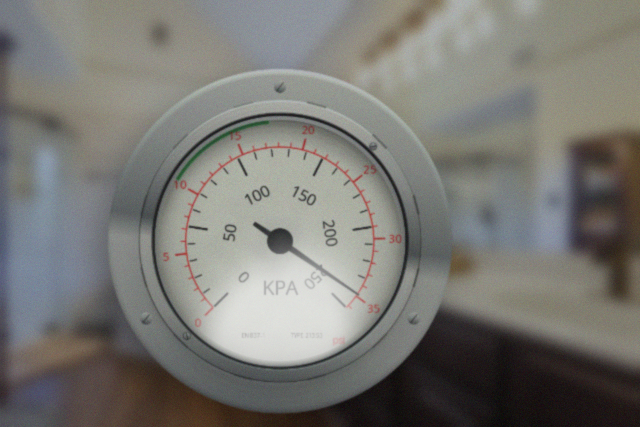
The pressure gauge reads 240 kPa
